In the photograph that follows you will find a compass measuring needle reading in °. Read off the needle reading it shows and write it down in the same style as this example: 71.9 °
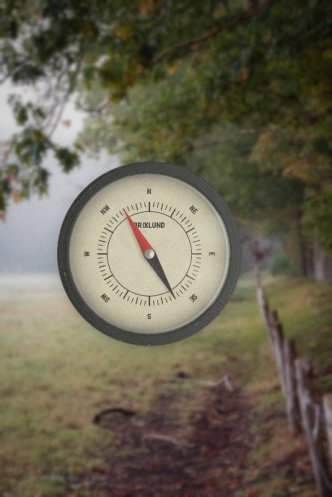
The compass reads 330 °
